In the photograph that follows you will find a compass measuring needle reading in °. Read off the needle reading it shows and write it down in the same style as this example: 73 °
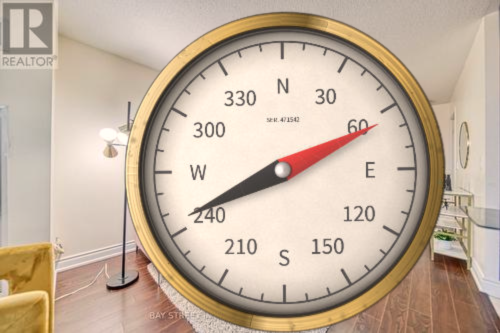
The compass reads 65 °
